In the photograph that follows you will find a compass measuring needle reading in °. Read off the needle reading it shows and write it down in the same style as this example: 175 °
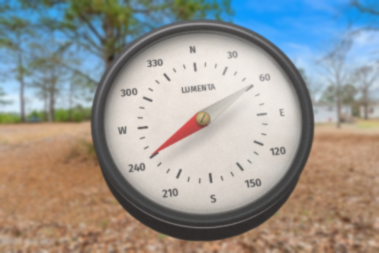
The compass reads 240 °
